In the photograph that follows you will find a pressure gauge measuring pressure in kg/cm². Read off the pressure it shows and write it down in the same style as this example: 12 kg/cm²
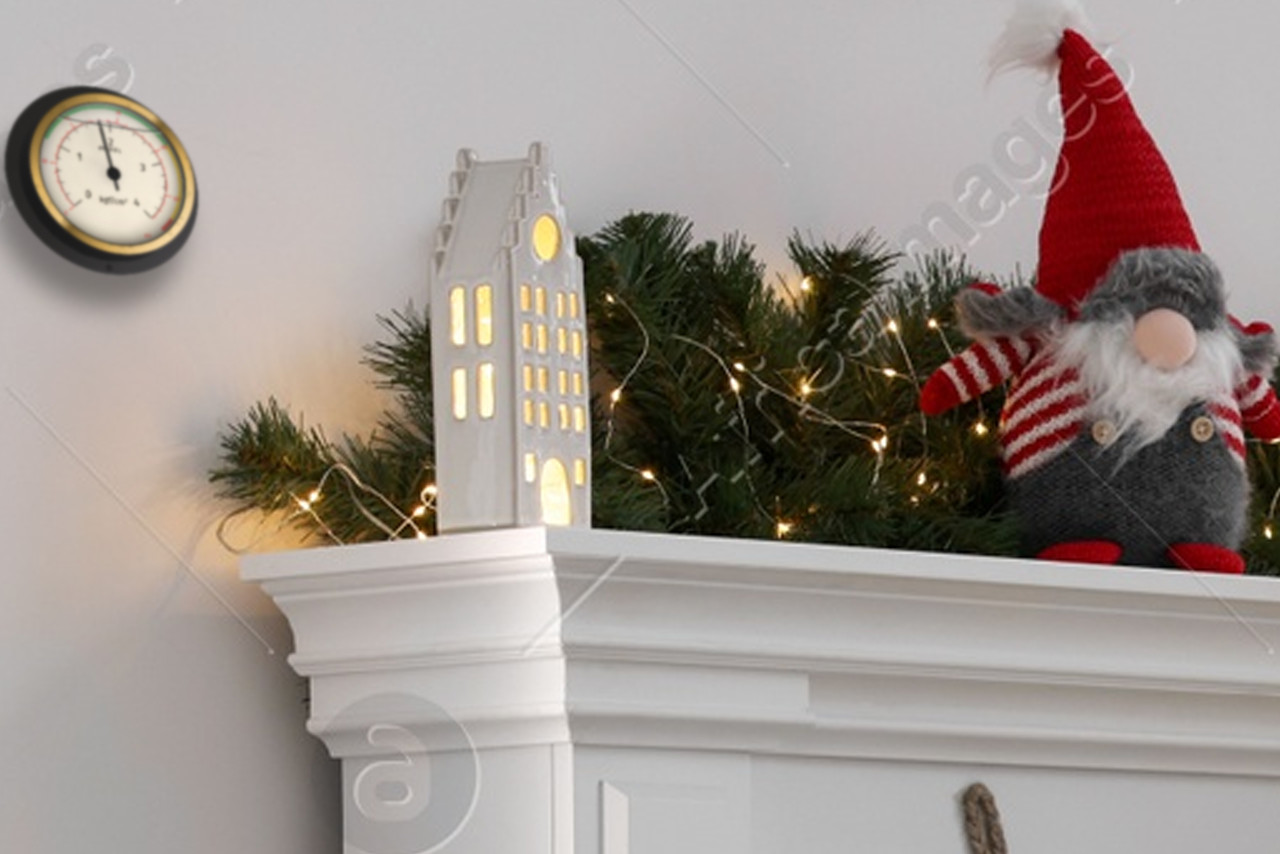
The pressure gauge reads 1.8 kg/cm²
